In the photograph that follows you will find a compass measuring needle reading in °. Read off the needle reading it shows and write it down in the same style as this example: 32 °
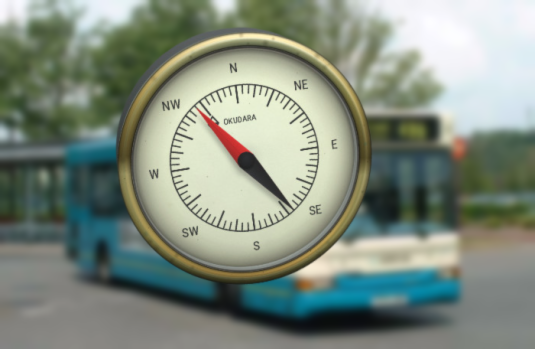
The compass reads 325 °
